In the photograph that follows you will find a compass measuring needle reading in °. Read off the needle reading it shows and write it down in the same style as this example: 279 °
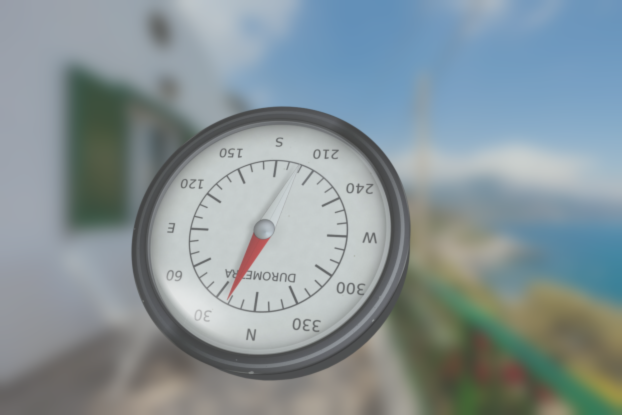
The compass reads 20 °
